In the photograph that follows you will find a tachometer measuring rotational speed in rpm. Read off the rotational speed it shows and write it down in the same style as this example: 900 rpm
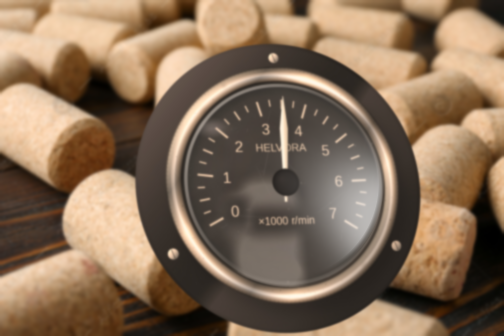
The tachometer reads 3500 rpm
